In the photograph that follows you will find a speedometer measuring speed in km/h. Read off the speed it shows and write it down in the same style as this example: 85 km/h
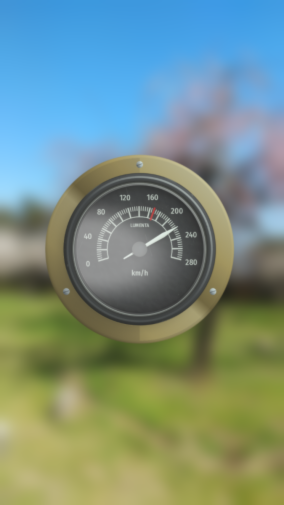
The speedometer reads 220 km/h
